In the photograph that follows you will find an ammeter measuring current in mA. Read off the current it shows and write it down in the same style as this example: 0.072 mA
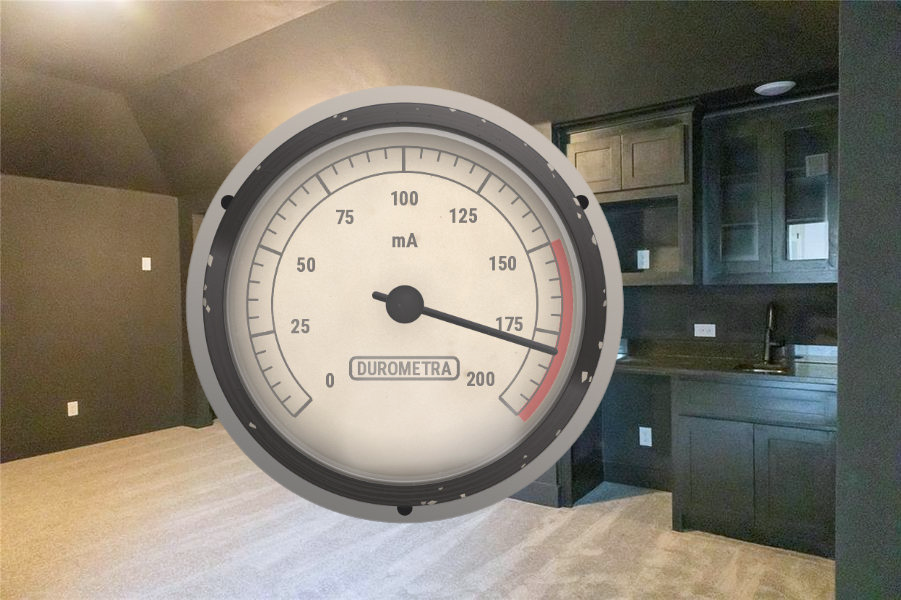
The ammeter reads 180 mA
